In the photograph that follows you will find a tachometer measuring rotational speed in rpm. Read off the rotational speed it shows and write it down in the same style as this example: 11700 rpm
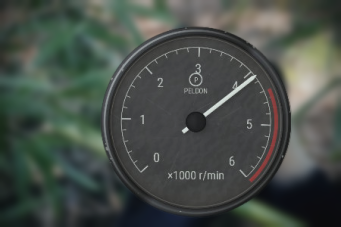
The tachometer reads 4100 rpm
